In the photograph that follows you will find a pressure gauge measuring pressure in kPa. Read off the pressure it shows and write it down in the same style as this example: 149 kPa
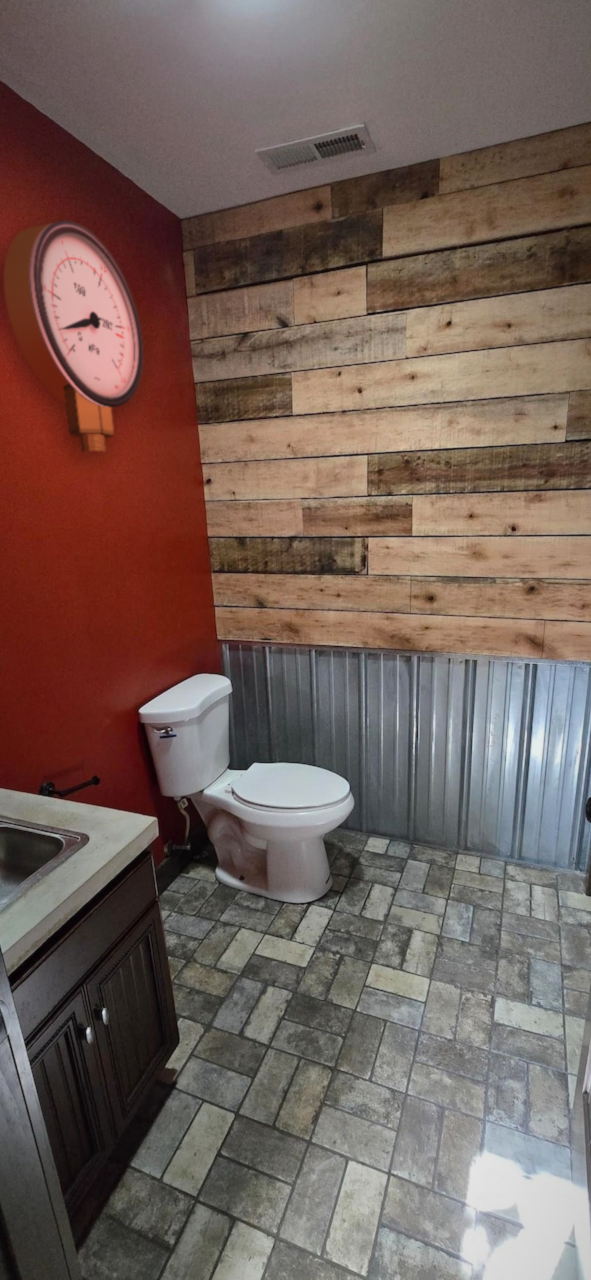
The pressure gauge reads 20 kPa
